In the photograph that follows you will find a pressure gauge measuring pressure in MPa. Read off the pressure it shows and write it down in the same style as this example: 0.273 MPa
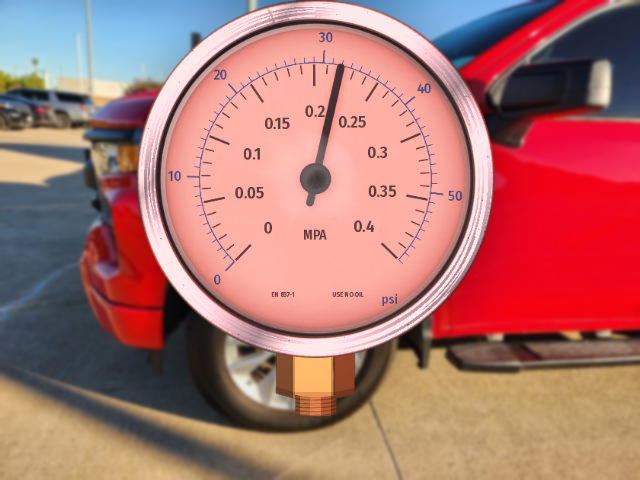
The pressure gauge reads 0.22 MPa
